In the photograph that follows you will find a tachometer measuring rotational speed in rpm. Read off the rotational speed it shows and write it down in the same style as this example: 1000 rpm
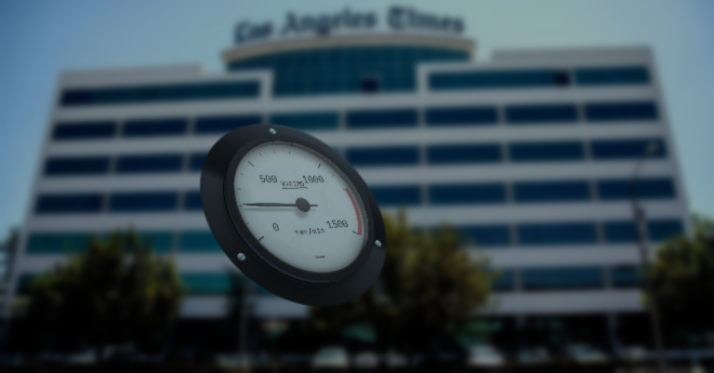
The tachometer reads 200 rpm
